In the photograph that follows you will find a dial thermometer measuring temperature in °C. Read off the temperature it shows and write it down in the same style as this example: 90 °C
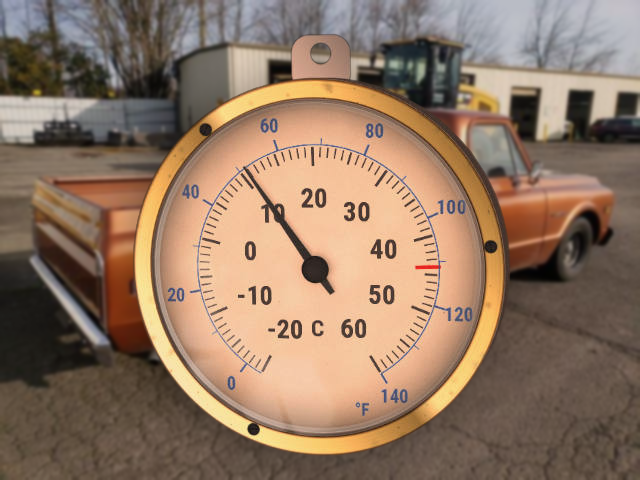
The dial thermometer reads 11 °C
